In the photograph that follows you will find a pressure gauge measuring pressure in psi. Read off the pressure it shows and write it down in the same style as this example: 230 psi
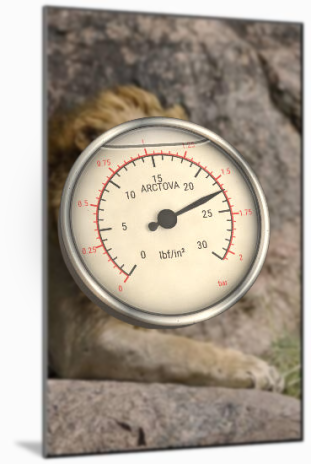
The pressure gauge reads 23 psi
